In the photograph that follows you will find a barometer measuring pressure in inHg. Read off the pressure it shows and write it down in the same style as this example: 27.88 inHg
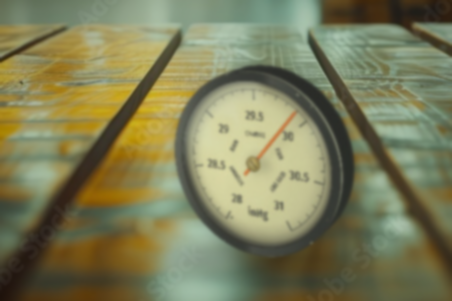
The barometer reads 29.9 inHg
